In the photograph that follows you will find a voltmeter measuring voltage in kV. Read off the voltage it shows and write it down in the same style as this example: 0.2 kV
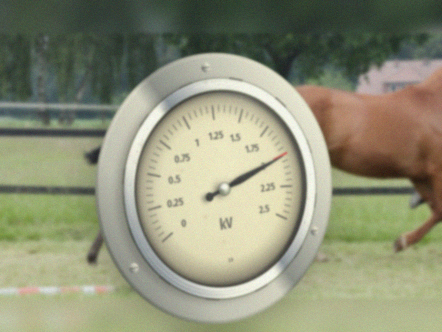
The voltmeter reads 2 kV
